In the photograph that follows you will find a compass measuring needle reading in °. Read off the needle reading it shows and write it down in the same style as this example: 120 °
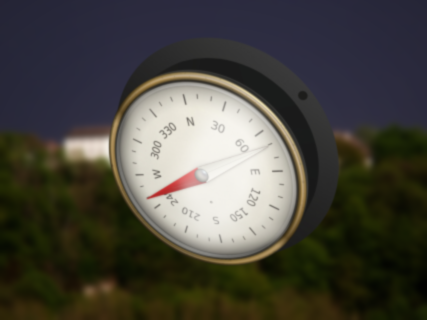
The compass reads 250 °
